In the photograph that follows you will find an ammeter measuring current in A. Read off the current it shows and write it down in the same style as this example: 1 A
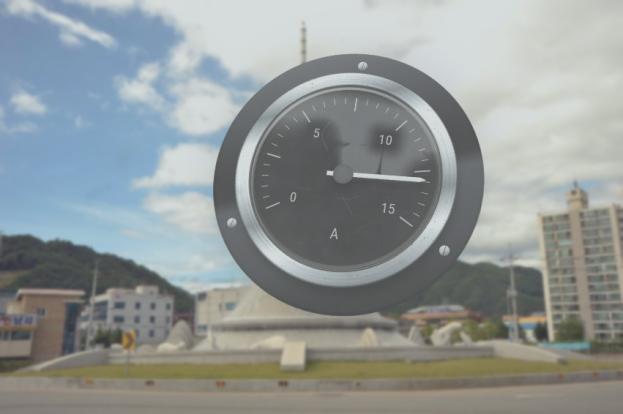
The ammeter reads 13 A
